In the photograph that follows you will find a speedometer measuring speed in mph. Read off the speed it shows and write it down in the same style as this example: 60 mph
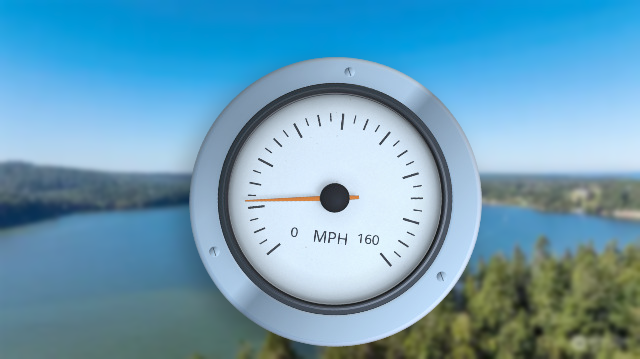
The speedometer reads 22.5 mph
